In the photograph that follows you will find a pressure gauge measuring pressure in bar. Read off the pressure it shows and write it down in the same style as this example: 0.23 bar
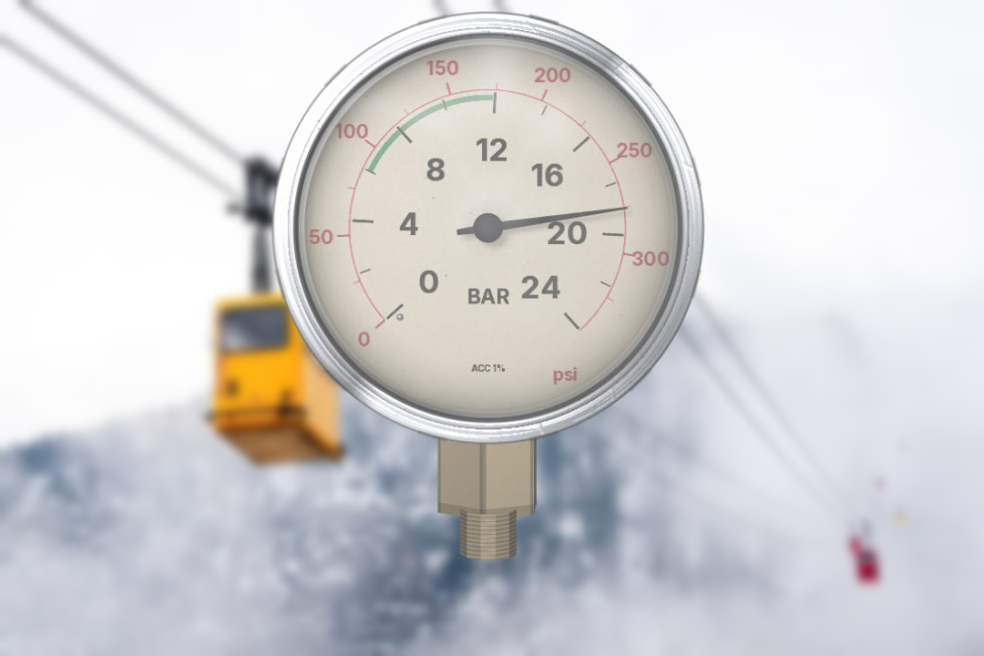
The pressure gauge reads 19 bar
